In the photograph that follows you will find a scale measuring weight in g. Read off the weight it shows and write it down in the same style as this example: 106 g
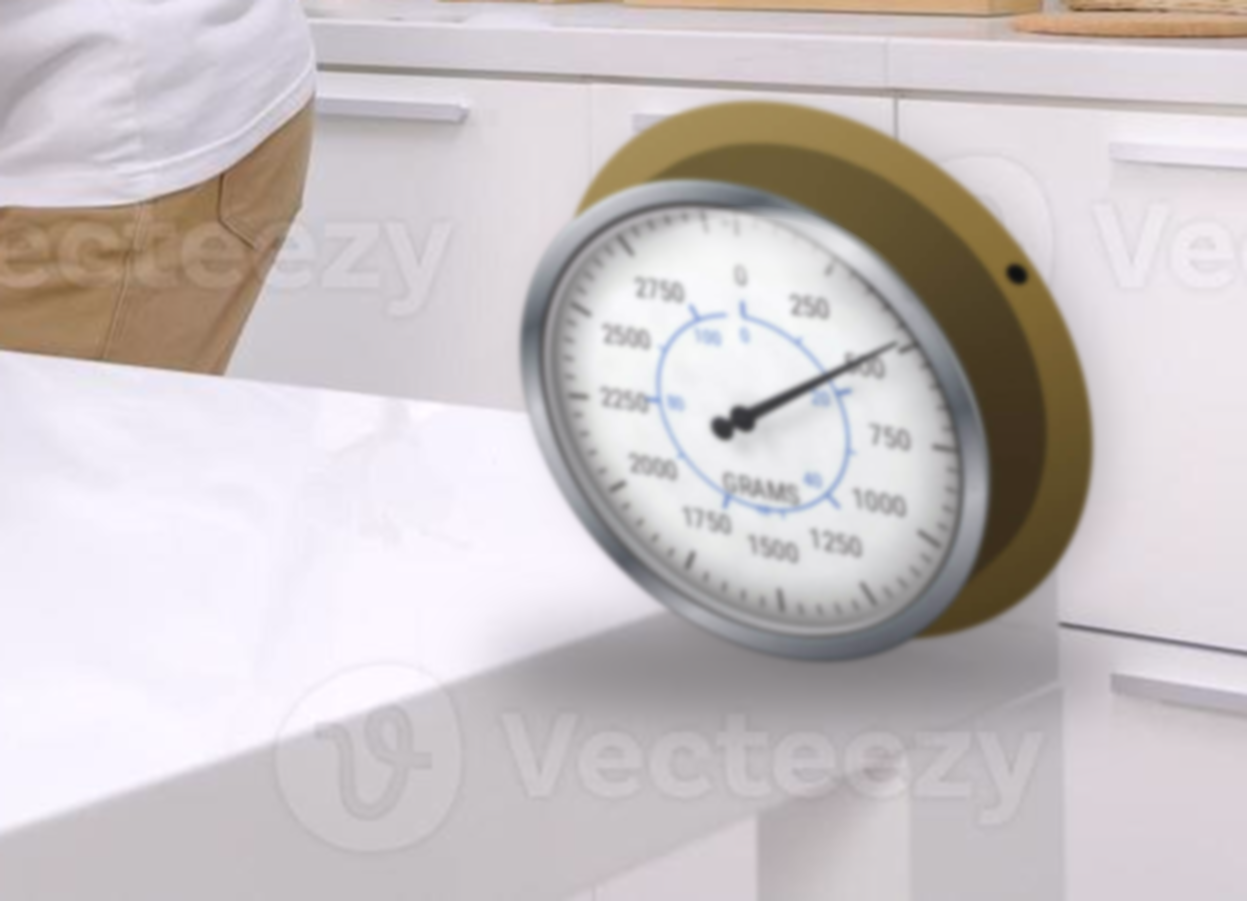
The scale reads 475 g
